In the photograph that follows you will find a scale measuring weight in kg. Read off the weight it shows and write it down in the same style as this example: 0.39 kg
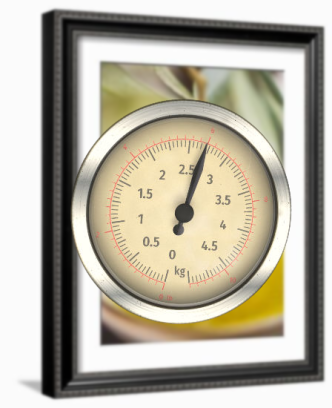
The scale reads 2.7 kg
